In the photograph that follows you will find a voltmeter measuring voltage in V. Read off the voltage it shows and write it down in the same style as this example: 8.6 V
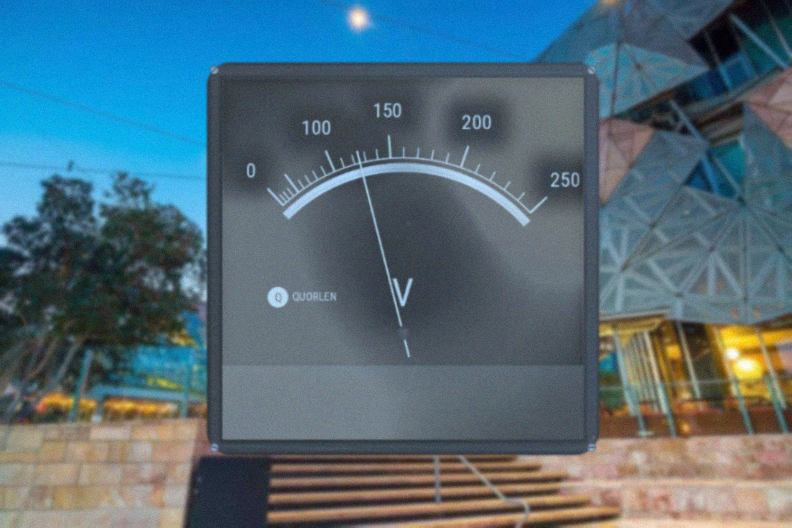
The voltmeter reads 125 V
